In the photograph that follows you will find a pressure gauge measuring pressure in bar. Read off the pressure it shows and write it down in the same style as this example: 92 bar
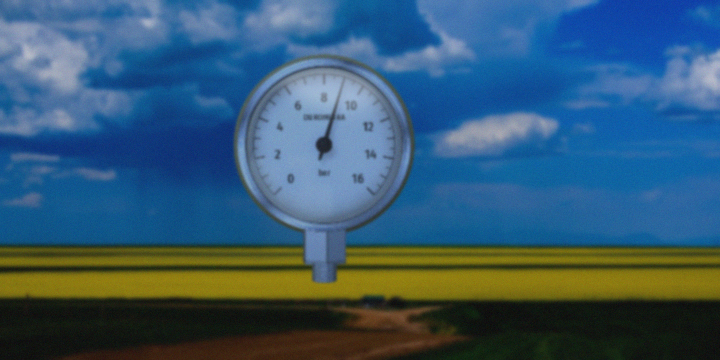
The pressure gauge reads 9 bar
